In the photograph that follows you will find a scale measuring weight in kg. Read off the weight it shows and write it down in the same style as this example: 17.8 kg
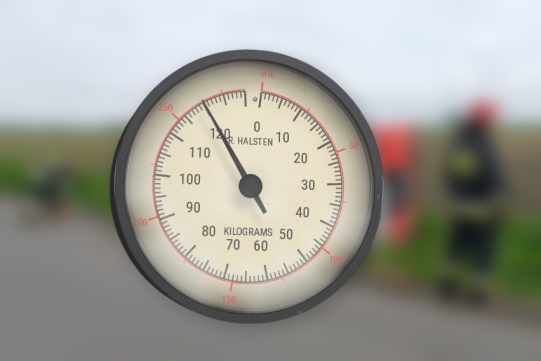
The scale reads 120 kg
